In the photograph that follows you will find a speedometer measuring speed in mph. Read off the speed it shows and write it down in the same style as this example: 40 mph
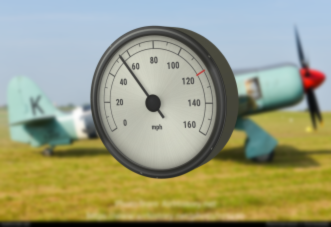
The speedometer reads 55 mph
